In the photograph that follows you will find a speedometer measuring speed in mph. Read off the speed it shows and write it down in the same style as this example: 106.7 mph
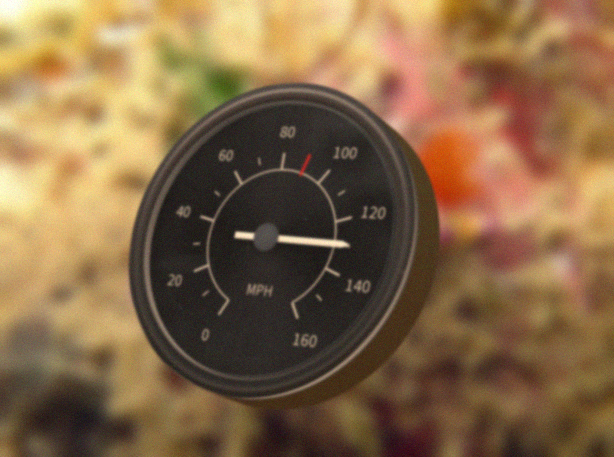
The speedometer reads 130 mph
